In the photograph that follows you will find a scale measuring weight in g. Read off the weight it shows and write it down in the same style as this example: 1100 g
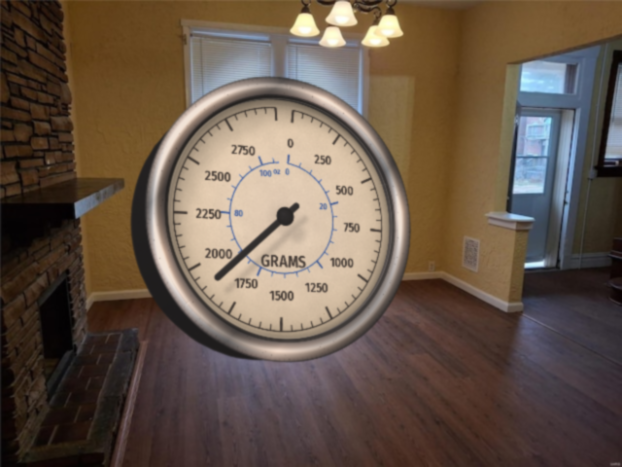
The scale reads 1900 g
